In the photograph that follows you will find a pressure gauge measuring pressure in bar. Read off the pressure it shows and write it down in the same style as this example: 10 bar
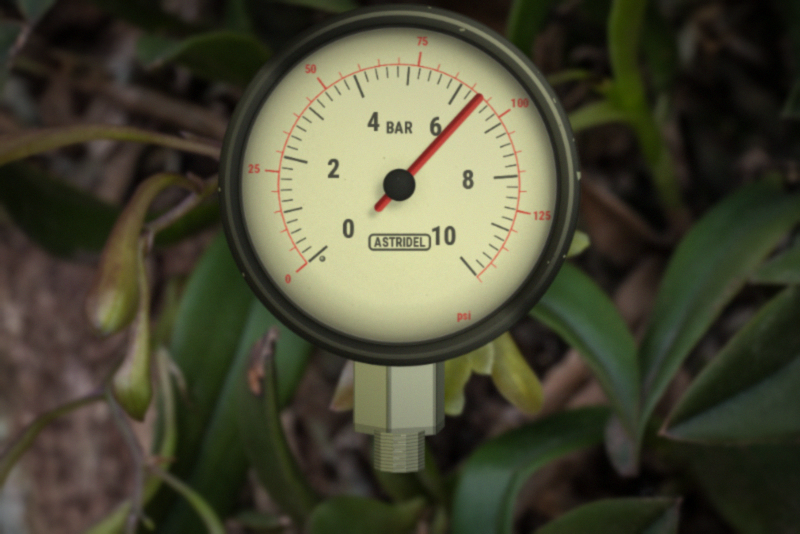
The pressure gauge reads 6.4 bar
